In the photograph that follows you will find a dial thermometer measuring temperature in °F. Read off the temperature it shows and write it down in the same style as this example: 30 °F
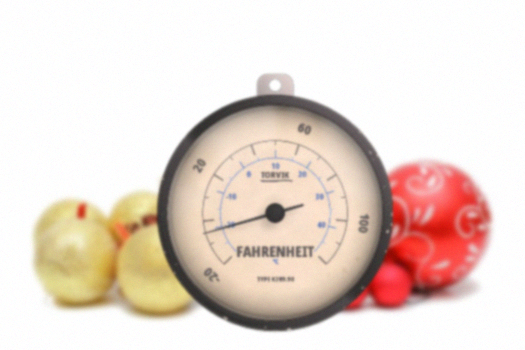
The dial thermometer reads -5 °F
